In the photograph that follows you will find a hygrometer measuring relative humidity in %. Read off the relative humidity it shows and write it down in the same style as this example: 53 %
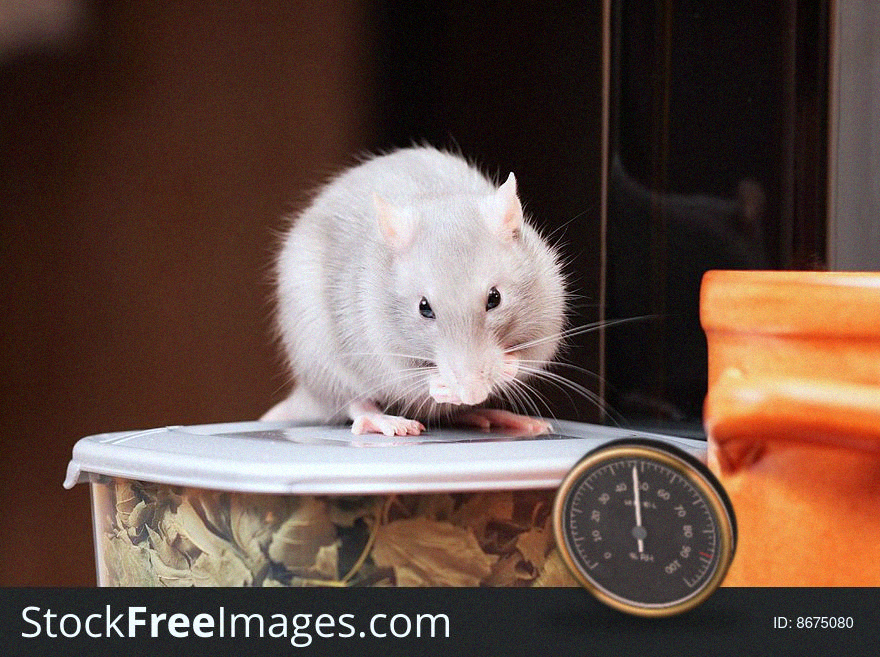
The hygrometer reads 48 %
